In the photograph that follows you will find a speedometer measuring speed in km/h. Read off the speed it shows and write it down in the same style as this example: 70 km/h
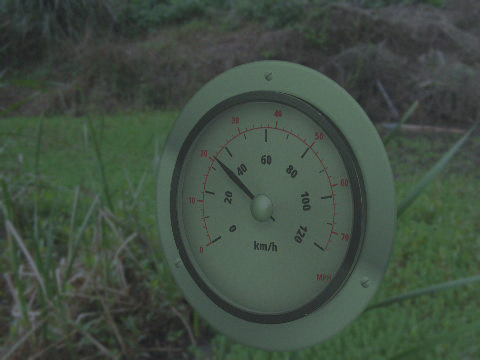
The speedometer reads 35 km/h
